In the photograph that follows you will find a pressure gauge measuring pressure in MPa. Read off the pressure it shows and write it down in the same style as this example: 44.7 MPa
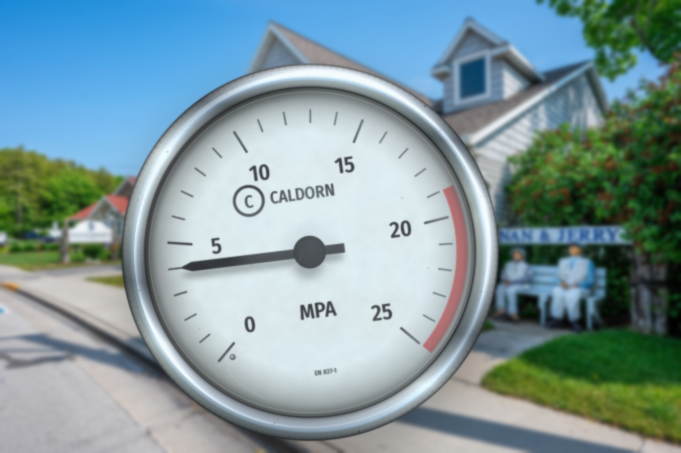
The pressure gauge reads 4 MPa
